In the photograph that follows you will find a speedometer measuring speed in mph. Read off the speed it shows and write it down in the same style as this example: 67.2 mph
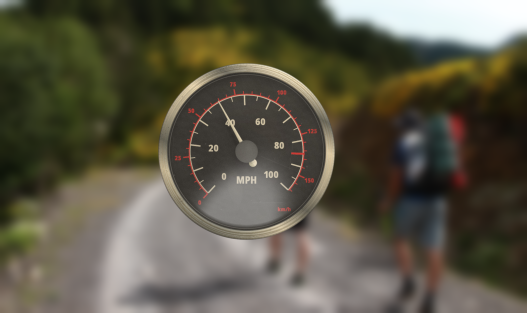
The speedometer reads 40 mph
